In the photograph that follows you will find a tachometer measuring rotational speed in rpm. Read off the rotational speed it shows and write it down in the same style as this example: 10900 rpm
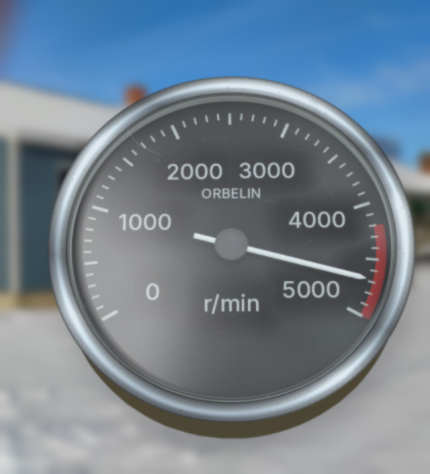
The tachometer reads 4700 rpm
